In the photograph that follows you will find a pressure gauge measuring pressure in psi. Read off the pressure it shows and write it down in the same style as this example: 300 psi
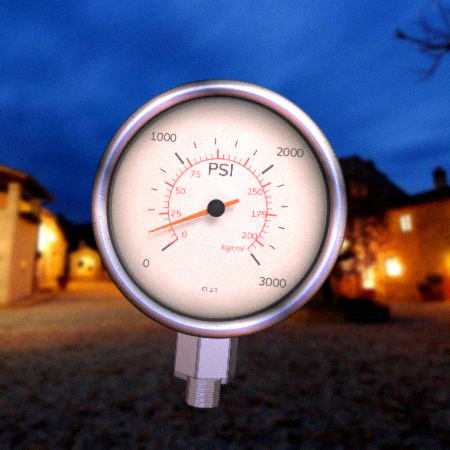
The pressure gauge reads 200 psi
